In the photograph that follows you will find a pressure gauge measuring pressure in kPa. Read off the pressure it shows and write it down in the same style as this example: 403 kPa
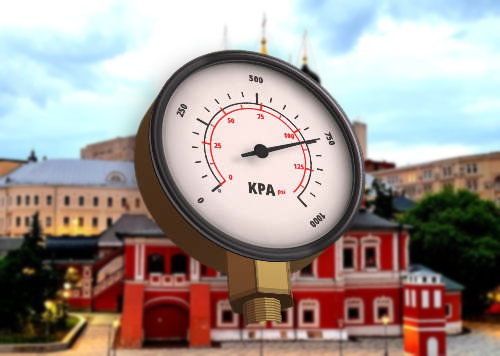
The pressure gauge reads 750 kPa
